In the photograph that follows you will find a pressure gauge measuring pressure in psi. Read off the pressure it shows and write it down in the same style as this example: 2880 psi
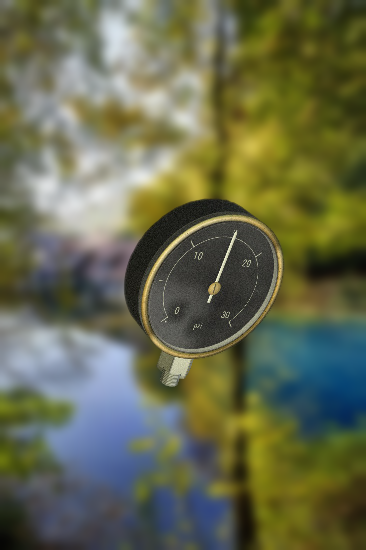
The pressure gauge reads 15 psi
